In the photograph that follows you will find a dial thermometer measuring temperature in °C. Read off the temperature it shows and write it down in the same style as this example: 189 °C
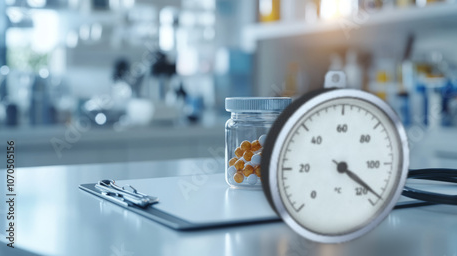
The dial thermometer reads 116 °C
